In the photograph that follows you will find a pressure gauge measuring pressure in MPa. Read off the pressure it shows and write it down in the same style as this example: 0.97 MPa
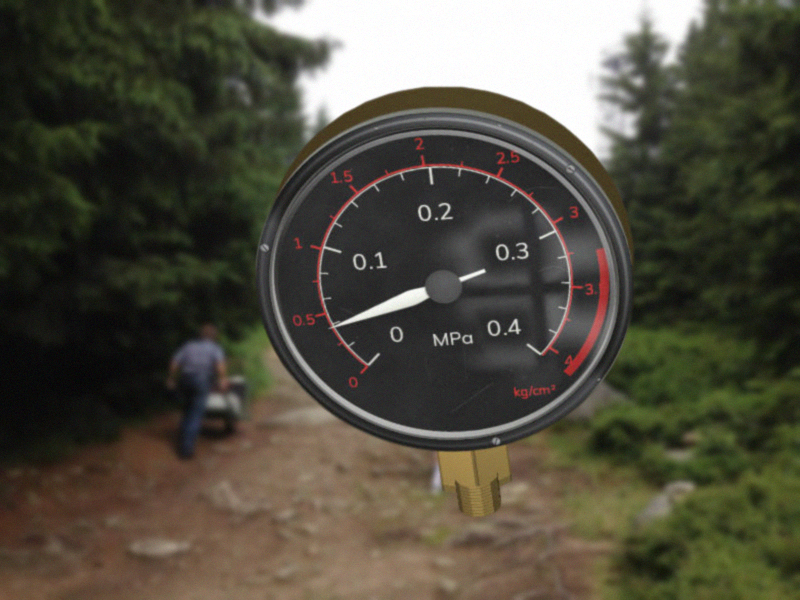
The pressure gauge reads 0.04 MPa
